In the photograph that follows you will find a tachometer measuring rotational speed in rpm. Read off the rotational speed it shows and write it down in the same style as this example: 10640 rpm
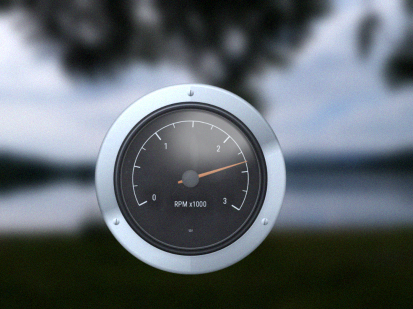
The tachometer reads 2375 rpm
